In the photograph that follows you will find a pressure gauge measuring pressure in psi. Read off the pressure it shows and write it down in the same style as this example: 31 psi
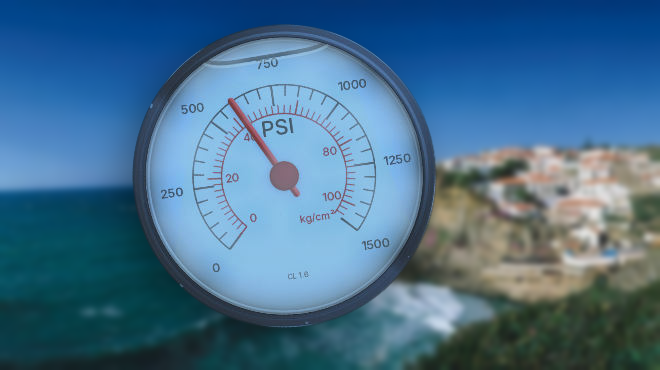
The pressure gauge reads 600 psi
